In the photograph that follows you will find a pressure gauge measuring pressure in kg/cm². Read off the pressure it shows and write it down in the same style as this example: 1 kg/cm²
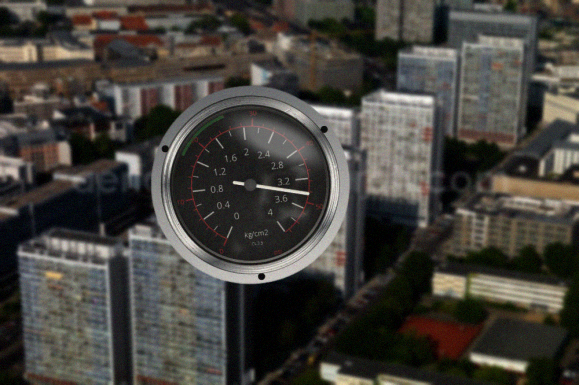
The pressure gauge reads 3.4 kg/cm²
